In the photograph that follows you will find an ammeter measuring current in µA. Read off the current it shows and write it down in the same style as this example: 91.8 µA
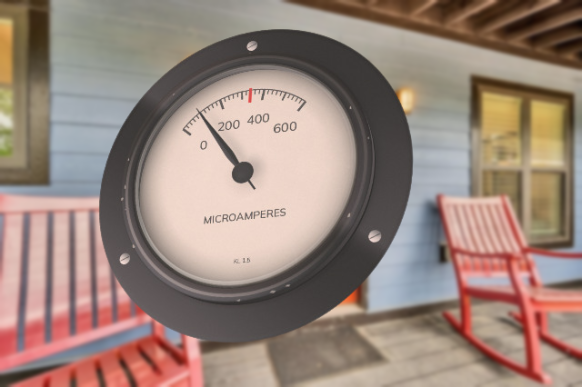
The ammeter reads 100 µA
